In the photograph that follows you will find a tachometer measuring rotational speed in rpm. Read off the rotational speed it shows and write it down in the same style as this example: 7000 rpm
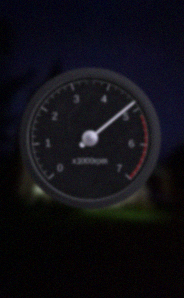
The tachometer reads 4800 rpm
